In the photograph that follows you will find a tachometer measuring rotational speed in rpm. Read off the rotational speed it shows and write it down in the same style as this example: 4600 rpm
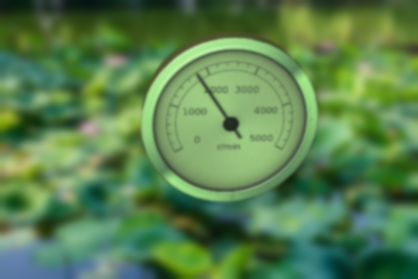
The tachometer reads 1800 rpm
